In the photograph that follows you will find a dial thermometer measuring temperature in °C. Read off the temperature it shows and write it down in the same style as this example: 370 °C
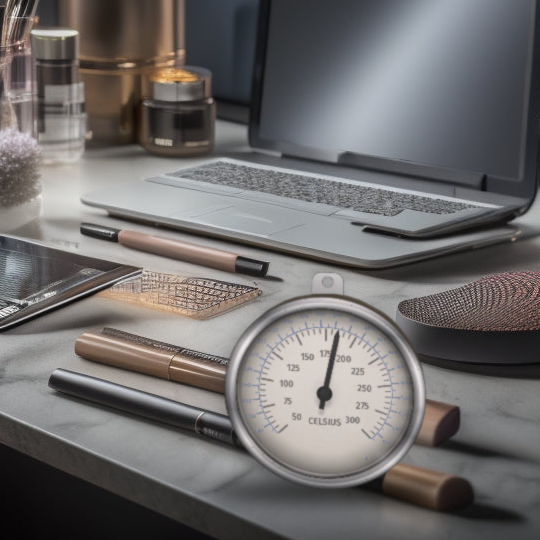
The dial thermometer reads 185 °C
